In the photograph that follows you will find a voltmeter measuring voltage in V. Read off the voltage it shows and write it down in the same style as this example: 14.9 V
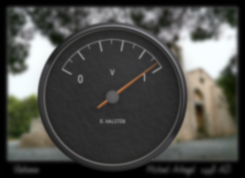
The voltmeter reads 0.95 V
